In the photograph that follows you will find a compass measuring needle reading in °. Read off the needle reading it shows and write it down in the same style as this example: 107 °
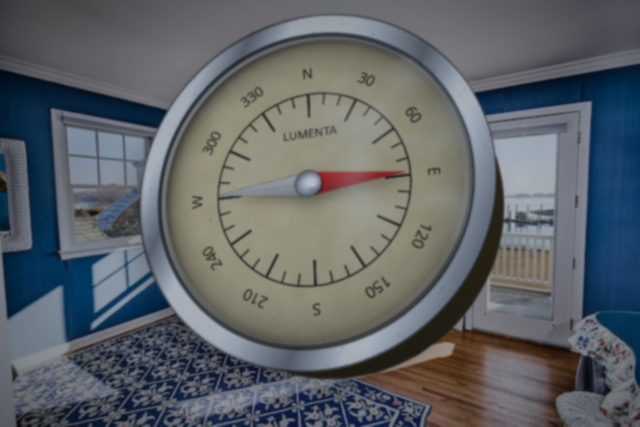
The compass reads 90 °
